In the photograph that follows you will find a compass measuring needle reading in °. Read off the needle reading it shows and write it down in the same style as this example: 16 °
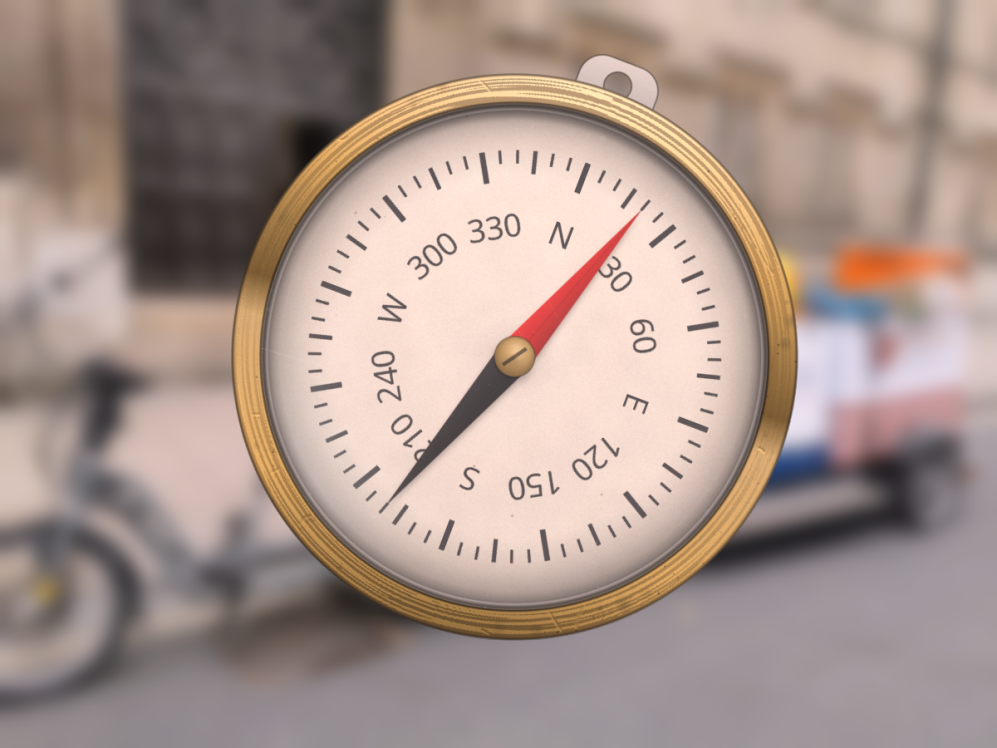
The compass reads 20 °
